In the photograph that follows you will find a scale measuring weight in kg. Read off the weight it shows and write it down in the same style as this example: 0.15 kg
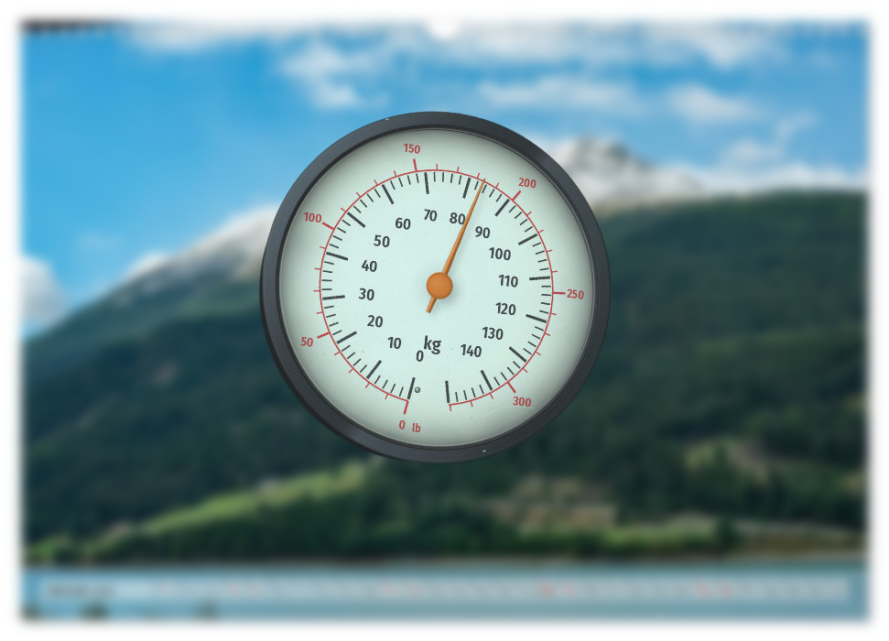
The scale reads 83 kg
